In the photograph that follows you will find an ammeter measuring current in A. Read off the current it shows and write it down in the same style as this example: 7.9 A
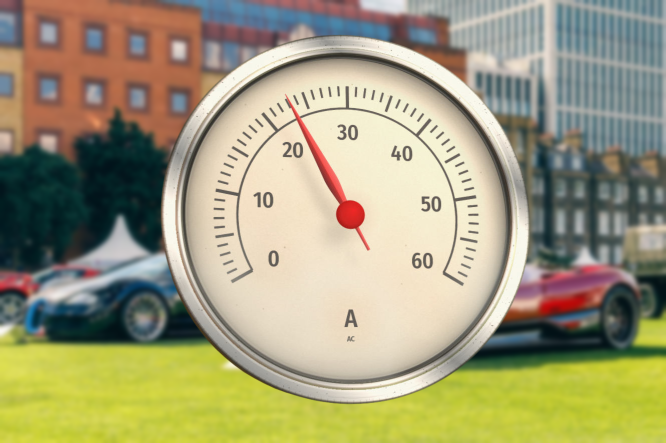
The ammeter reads 23 A
